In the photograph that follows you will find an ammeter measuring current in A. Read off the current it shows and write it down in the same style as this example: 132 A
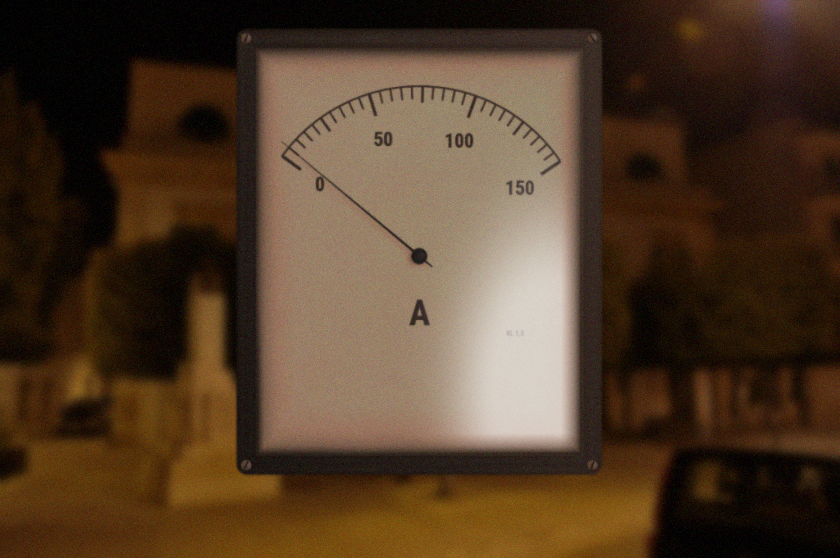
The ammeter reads 5 A
